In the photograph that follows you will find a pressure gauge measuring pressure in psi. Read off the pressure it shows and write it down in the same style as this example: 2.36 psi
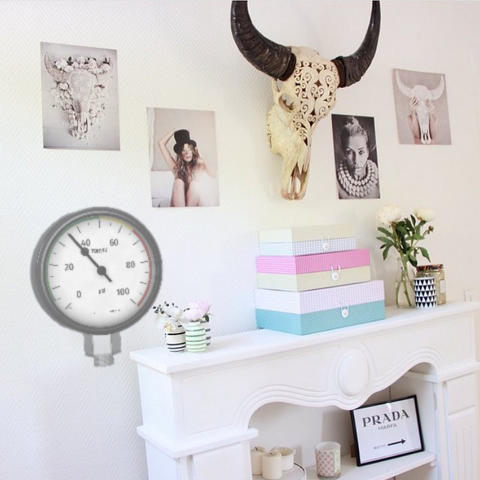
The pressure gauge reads 35 psi
